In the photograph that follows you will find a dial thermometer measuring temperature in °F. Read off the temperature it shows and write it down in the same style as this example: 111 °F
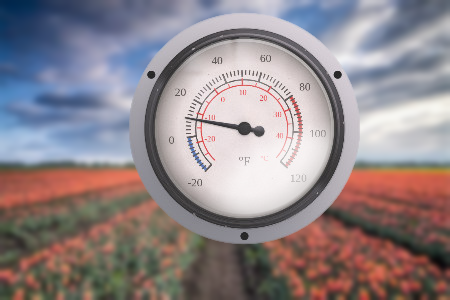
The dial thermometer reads 10 °F
